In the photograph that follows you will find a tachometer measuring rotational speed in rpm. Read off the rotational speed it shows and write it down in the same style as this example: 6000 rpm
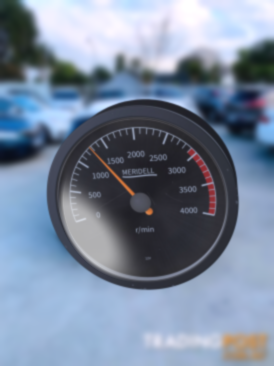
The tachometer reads 1300 rpm
